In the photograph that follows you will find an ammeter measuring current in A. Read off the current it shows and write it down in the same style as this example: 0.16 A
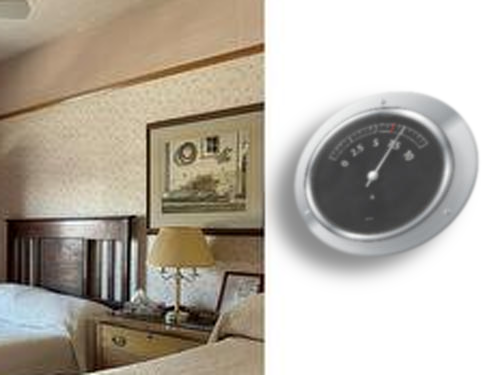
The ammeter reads 7.5 A
